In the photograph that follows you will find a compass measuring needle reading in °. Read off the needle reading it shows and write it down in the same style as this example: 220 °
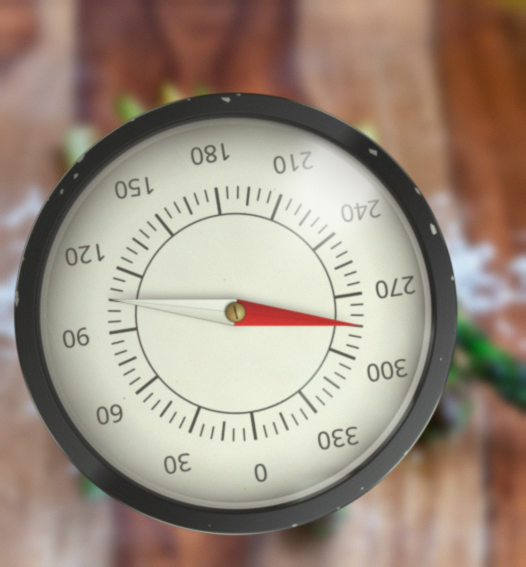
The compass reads 285 °
